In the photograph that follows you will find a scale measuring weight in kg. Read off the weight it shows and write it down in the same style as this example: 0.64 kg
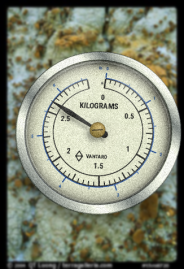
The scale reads 2.6 kg
